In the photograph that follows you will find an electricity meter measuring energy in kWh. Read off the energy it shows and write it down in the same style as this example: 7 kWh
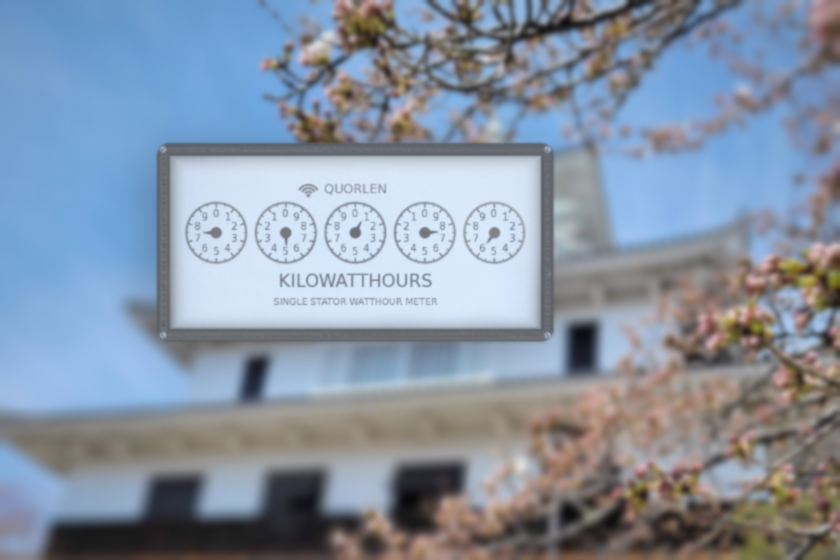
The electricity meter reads 75076 kWh
